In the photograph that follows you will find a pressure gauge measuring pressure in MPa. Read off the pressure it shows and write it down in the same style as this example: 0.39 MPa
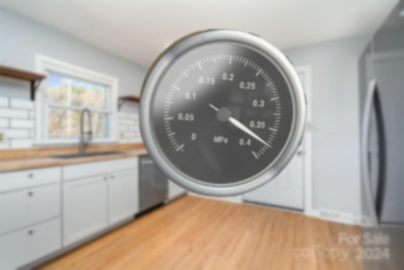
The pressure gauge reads 0.375 MPa
